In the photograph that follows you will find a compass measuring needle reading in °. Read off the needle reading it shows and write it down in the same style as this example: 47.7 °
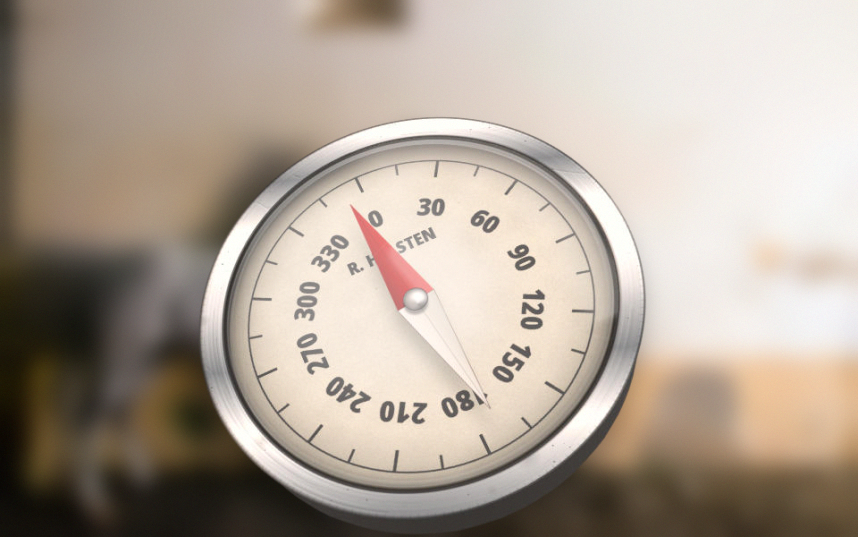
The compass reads 352.5 °
